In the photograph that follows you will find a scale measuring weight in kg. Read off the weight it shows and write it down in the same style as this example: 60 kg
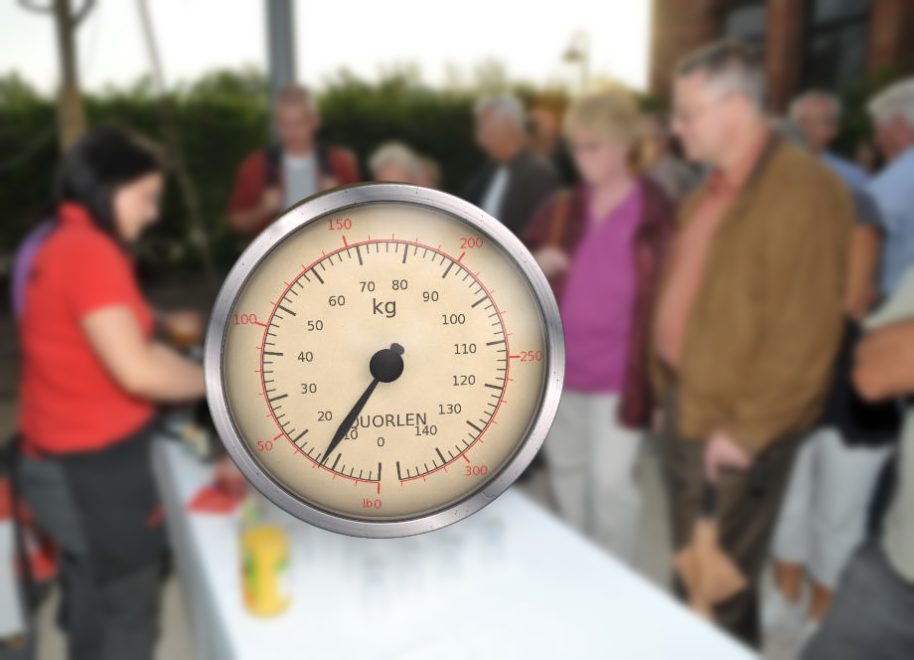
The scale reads 13 kg
